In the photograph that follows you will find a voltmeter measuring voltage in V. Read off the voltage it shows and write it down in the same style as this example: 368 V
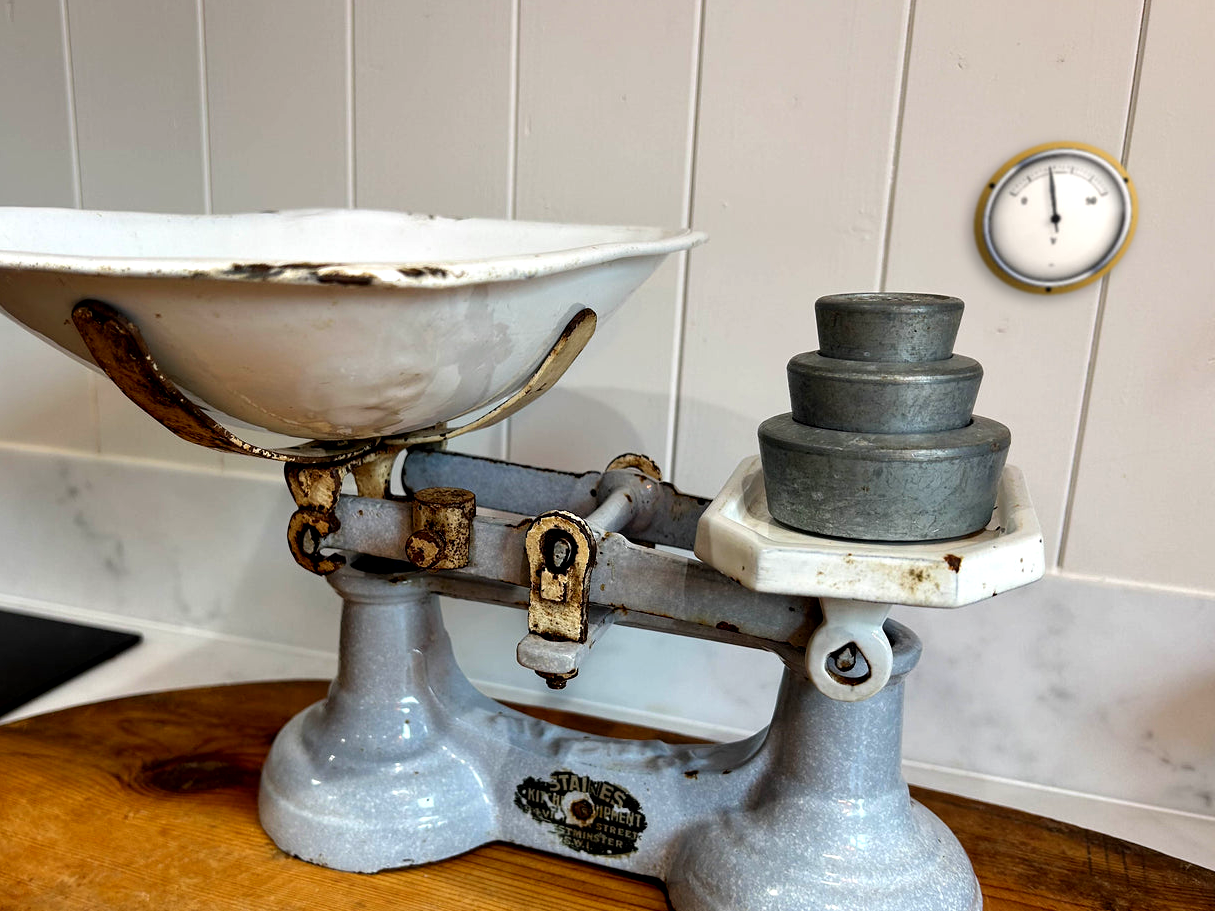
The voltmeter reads 20 V
